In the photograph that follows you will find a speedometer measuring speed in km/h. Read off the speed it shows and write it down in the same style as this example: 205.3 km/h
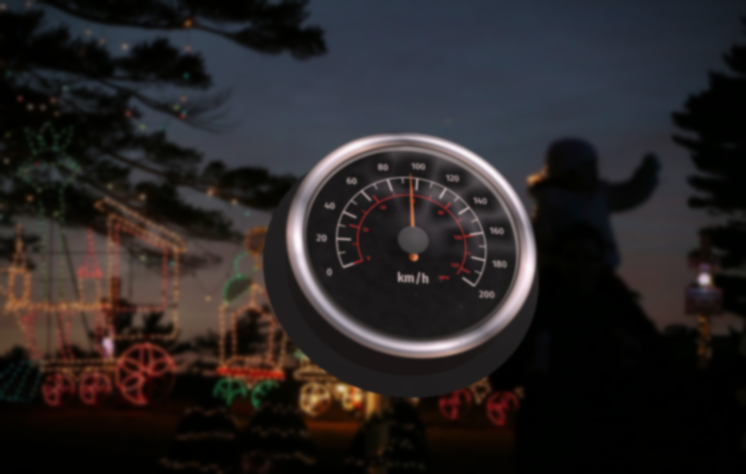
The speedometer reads 95 km/h
